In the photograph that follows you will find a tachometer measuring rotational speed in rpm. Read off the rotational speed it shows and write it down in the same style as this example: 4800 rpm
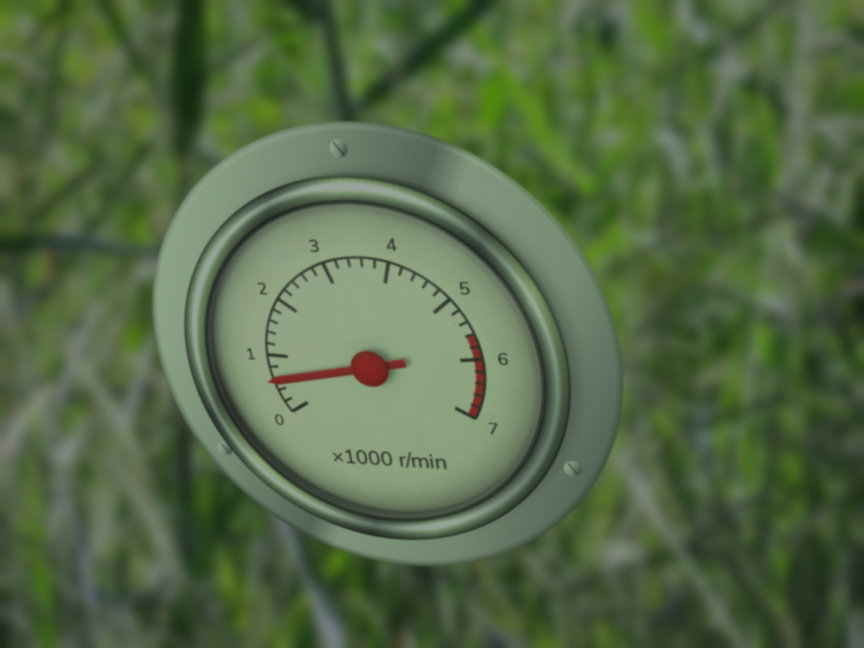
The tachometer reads 600 rpm
